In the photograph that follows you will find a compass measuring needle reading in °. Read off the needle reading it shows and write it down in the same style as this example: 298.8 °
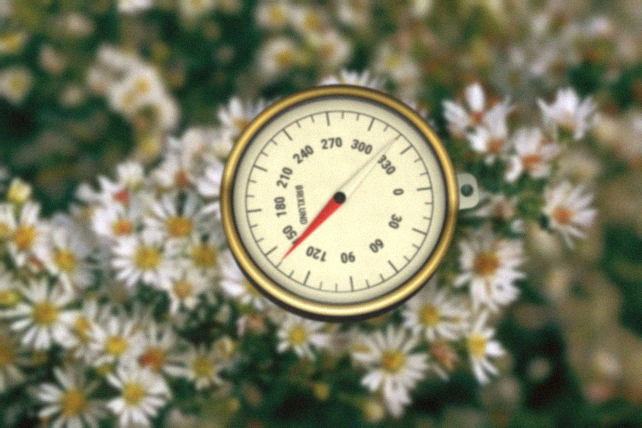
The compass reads 140 °
